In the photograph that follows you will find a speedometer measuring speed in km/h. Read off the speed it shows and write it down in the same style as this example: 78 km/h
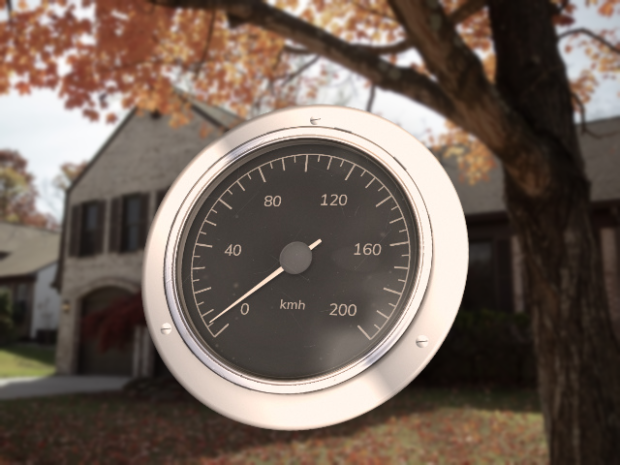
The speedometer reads 5 km/h
